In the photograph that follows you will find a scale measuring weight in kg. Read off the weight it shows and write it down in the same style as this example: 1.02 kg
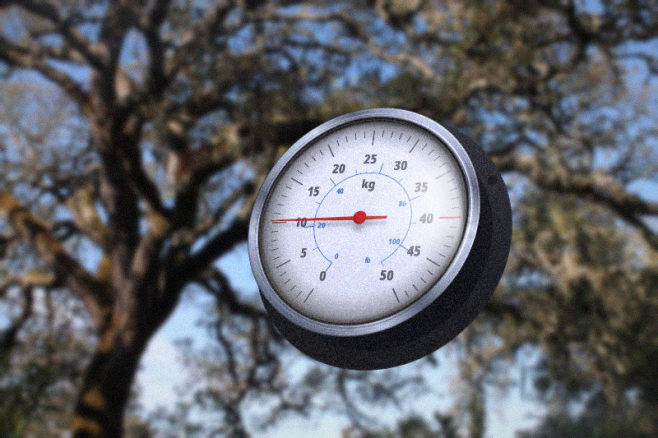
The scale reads 10 kg
